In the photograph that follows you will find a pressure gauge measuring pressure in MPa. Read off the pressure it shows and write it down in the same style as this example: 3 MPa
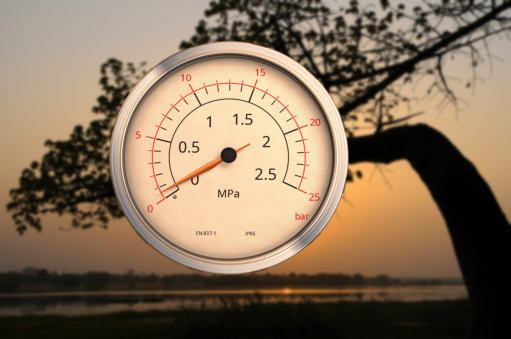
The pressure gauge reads 0.05 MPa
